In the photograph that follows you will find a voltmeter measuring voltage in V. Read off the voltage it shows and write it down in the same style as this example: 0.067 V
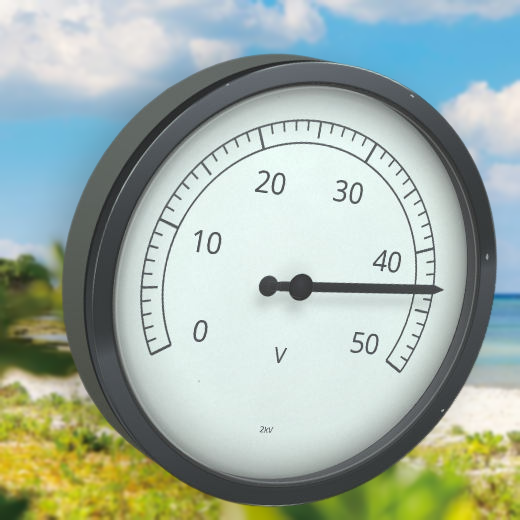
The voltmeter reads 43 V
